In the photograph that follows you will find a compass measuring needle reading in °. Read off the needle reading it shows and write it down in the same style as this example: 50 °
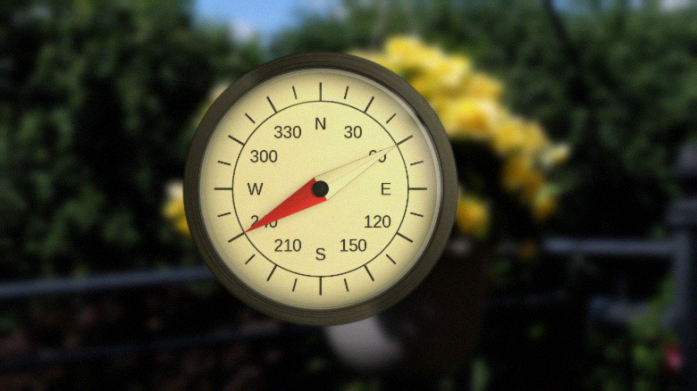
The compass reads 240 °
